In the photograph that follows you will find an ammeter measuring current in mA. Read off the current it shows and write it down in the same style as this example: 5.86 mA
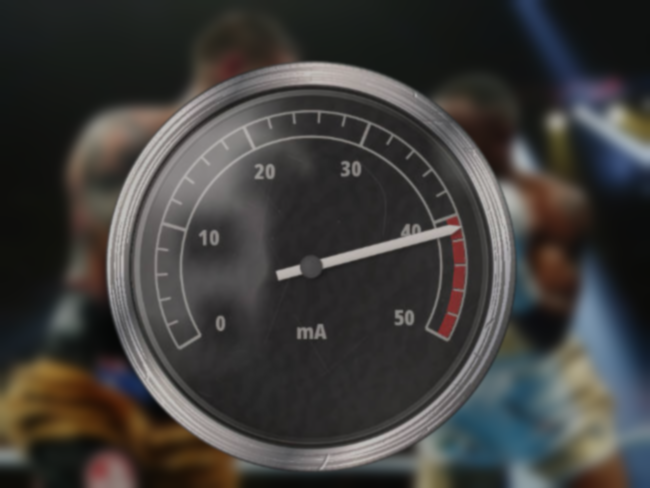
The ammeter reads 41 mA
